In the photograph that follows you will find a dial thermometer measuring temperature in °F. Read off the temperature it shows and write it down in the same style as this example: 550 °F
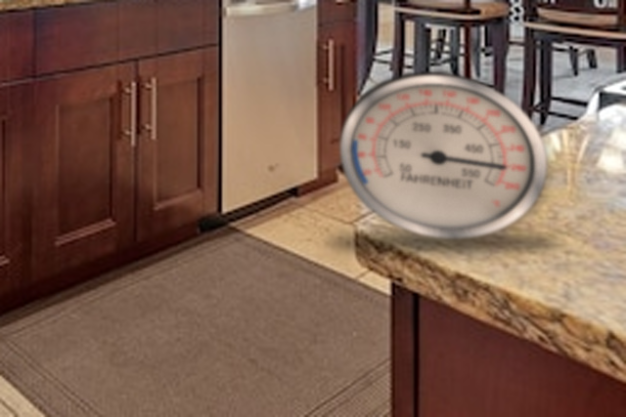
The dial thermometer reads 500 °F
